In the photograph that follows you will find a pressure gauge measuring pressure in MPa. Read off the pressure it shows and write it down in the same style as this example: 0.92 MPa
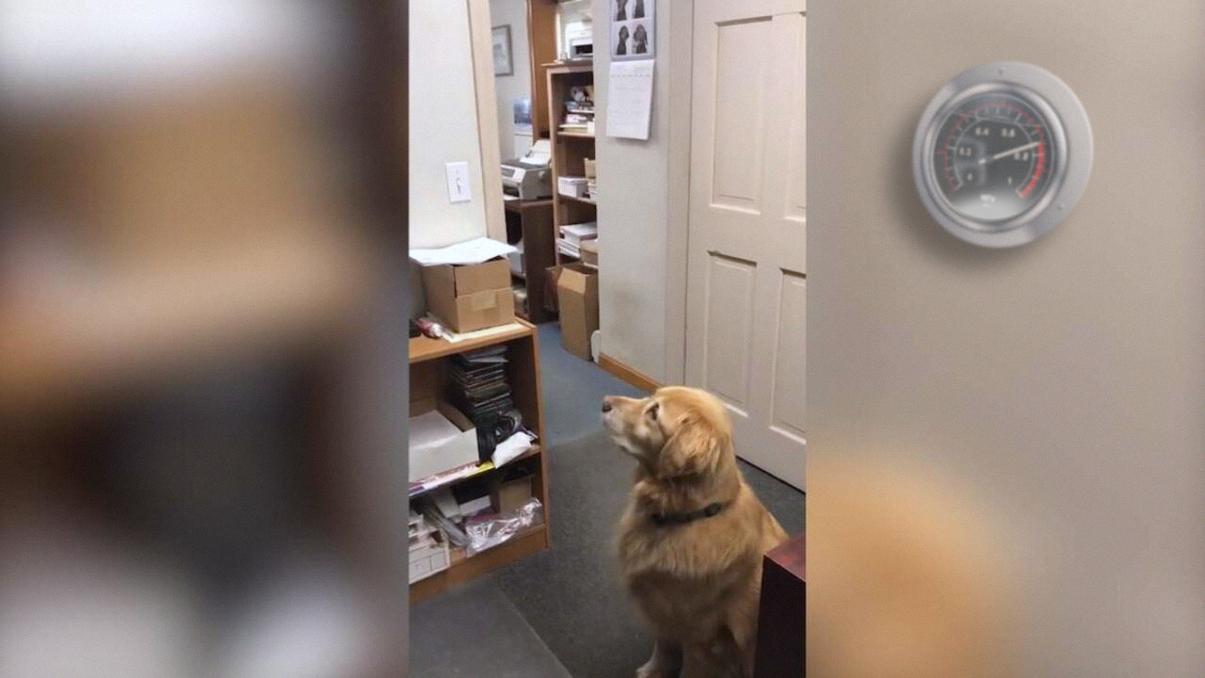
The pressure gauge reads 0.75 MPa
